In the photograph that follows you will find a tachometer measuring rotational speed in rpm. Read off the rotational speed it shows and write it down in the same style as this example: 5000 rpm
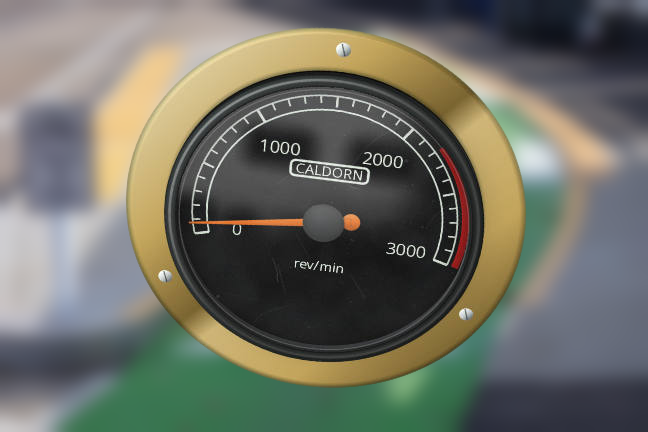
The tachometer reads 100 rpm
